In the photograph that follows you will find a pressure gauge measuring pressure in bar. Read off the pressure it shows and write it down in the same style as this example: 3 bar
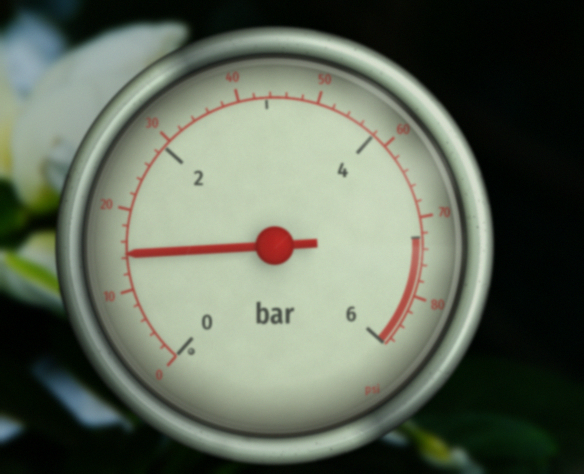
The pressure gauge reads 1 bar
